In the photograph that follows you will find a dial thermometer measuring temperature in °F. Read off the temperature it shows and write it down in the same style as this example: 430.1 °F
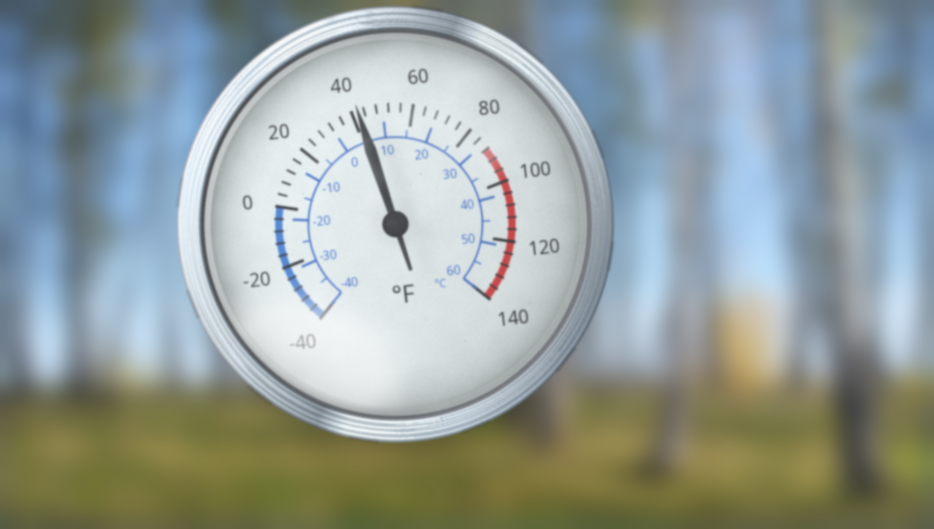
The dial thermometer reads 42 °F
